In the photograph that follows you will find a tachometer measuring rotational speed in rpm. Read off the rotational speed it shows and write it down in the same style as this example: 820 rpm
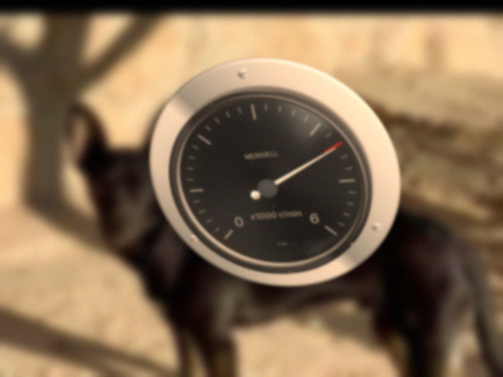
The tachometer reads 4400 rpm
